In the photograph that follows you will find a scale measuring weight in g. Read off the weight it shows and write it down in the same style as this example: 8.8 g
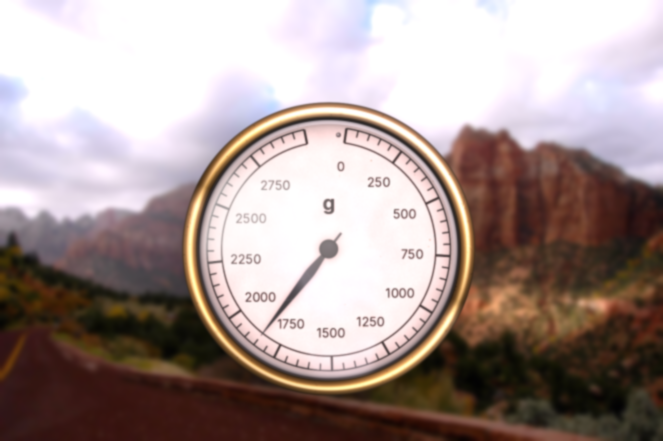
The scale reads 1850 g
